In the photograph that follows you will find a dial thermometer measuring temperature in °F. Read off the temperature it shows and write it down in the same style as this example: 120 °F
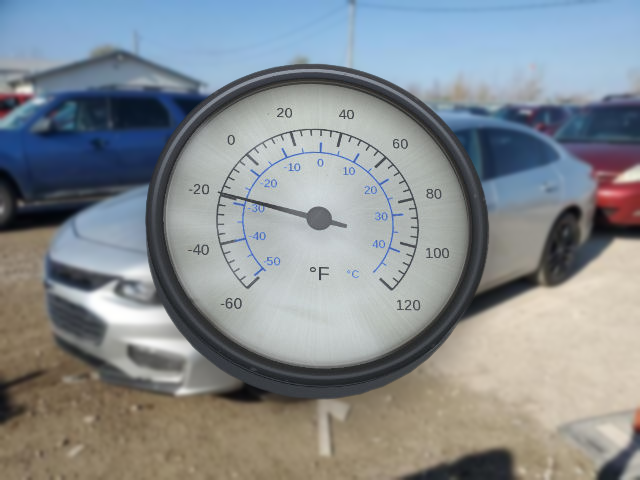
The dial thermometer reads -20 °F
